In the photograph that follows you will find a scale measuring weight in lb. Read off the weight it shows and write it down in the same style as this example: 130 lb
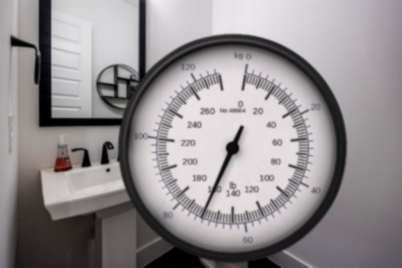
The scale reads 160 lb
